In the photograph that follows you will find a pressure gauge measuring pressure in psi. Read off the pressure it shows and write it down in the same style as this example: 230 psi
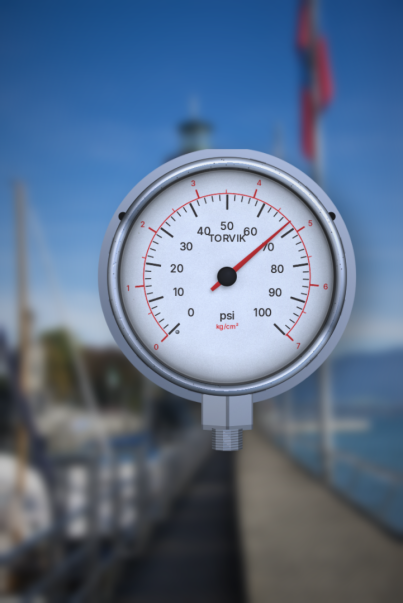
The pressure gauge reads 68 psi
